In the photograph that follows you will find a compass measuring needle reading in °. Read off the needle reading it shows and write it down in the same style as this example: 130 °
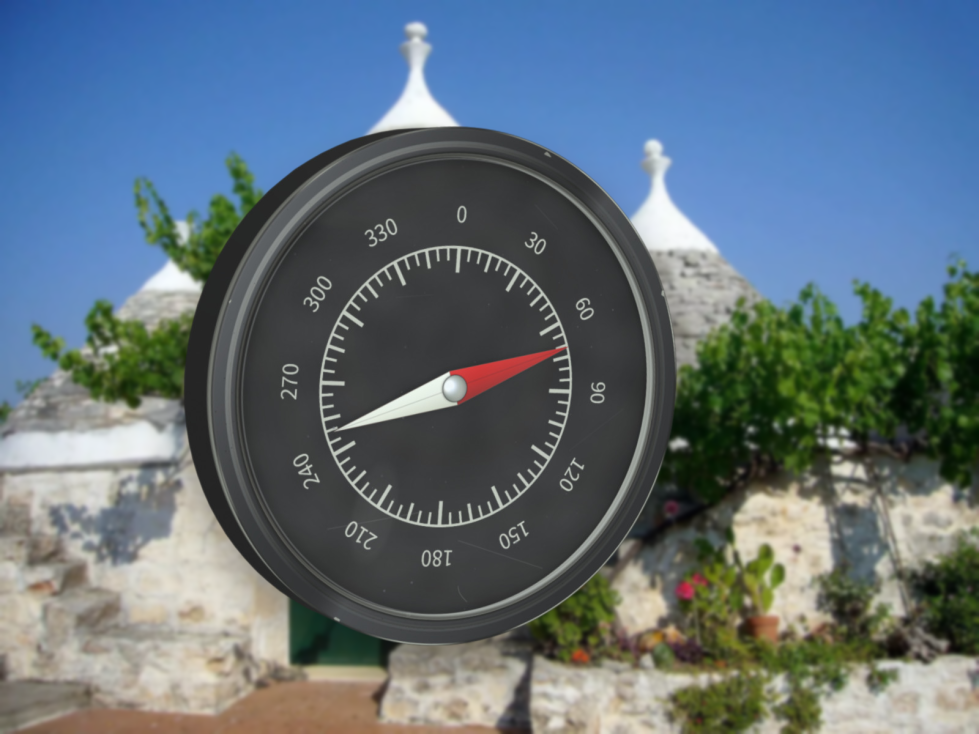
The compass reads 70 °
